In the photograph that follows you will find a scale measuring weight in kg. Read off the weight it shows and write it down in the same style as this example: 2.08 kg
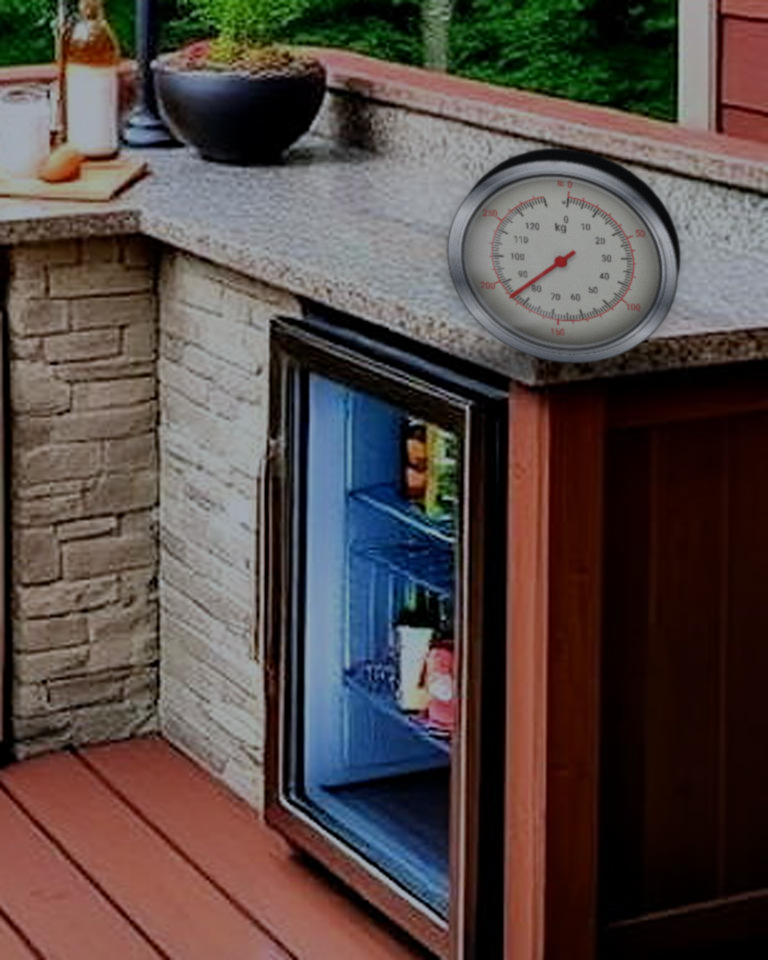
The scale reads 85 kg
